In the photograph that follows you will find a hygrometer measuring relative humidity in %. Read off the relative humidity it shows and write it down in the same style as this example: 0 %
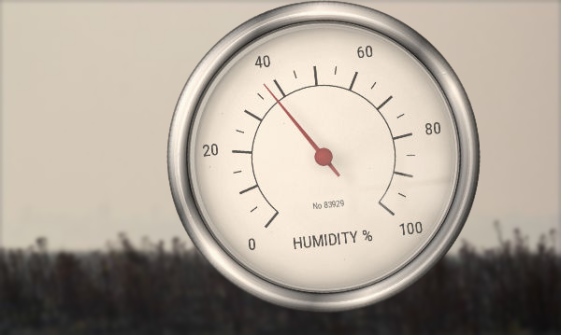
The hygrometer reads 37.5 %
